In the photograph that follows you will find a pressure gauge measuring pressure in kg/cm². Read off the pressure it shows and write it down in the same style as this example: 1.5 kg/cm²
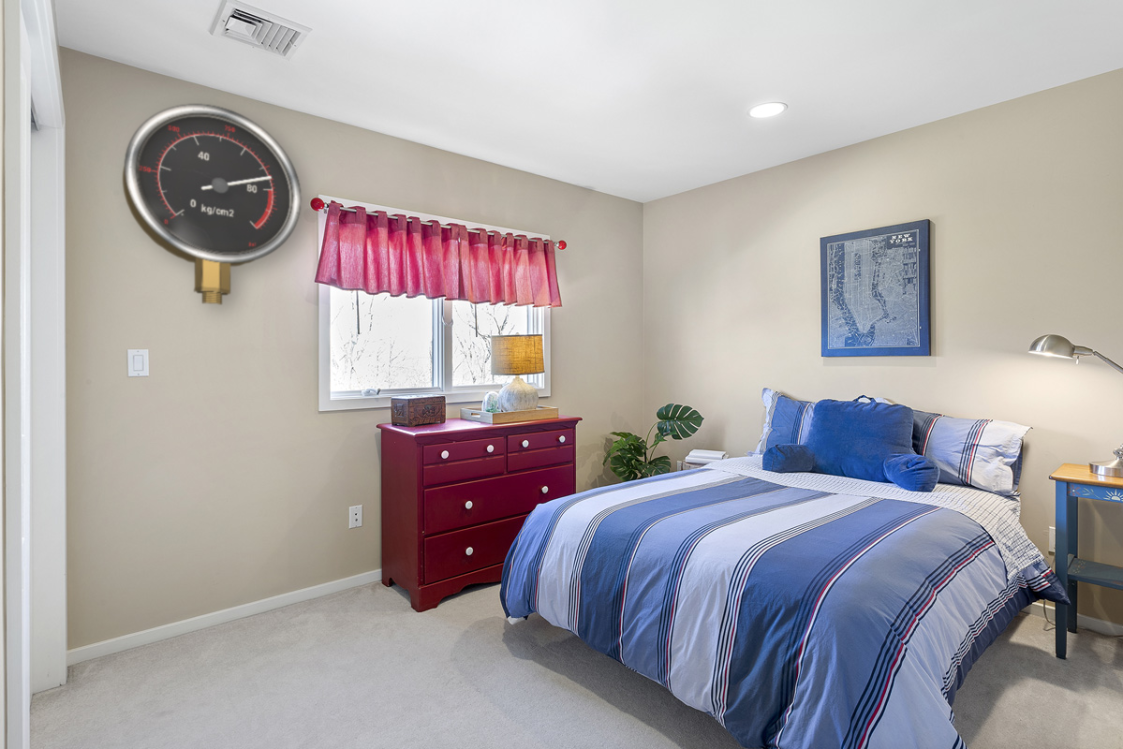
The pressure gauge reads 75 kg/cm²
